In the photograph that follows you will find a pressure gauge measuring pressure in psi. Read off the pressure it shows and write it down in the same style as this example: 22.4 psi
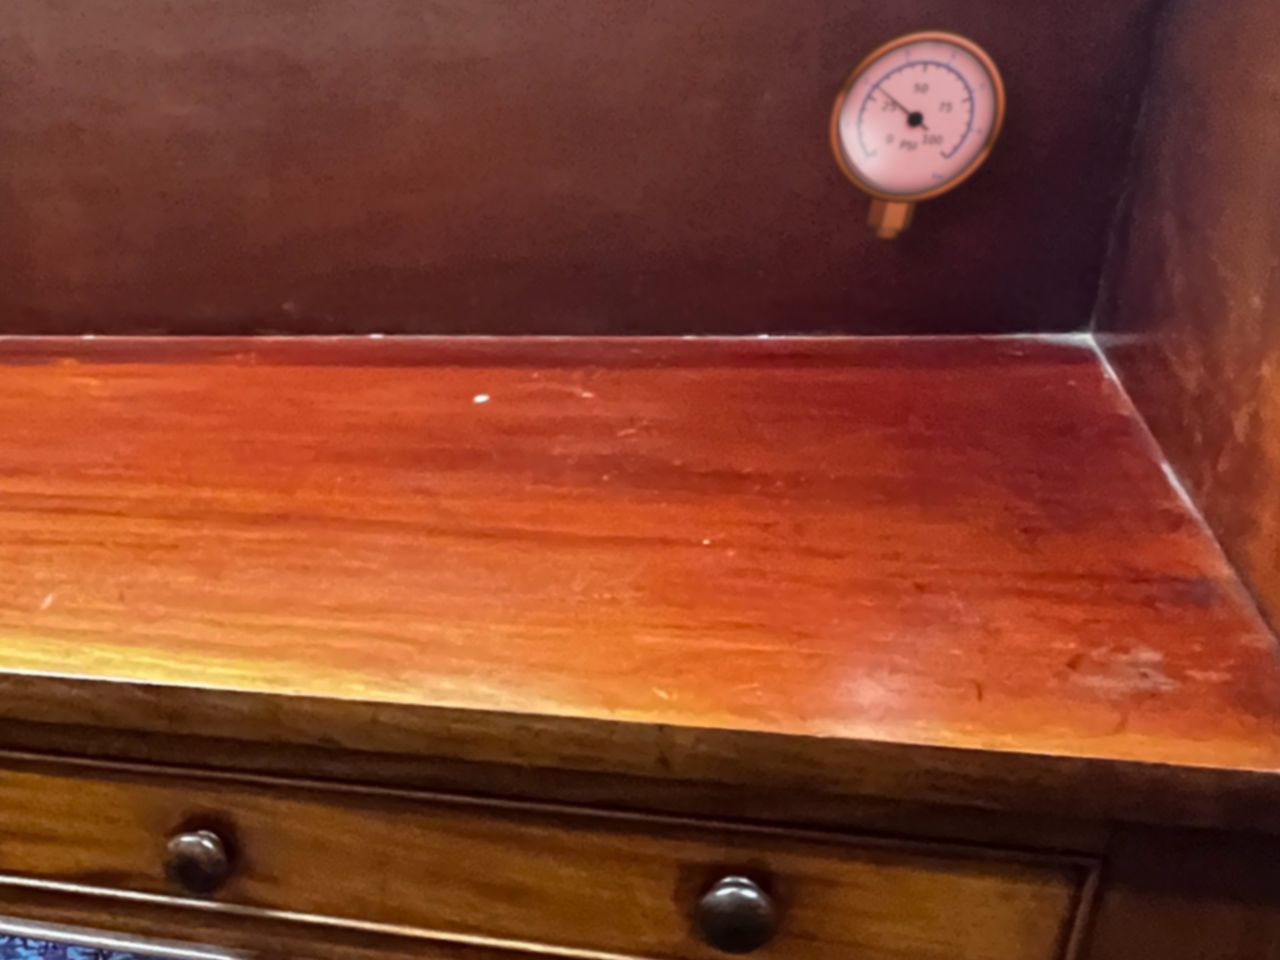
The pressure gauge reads 30 psi
